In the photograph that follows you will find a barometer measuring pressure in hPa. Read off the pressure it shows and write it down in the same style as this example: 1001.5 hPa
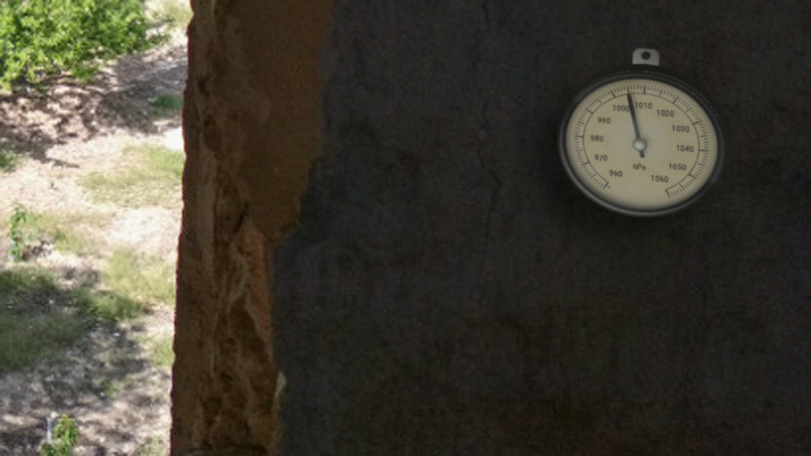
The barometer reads 1005 hPa
